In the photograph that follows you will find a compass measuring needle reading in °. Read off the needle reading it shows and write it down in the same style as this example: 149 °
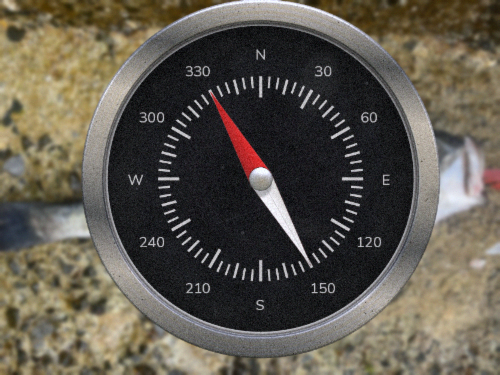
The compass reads 330 °
